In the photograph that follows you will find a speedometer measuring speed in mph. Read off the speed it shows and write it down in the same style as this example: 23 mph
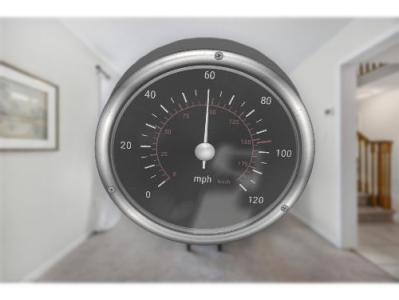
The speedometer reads 60 mph
